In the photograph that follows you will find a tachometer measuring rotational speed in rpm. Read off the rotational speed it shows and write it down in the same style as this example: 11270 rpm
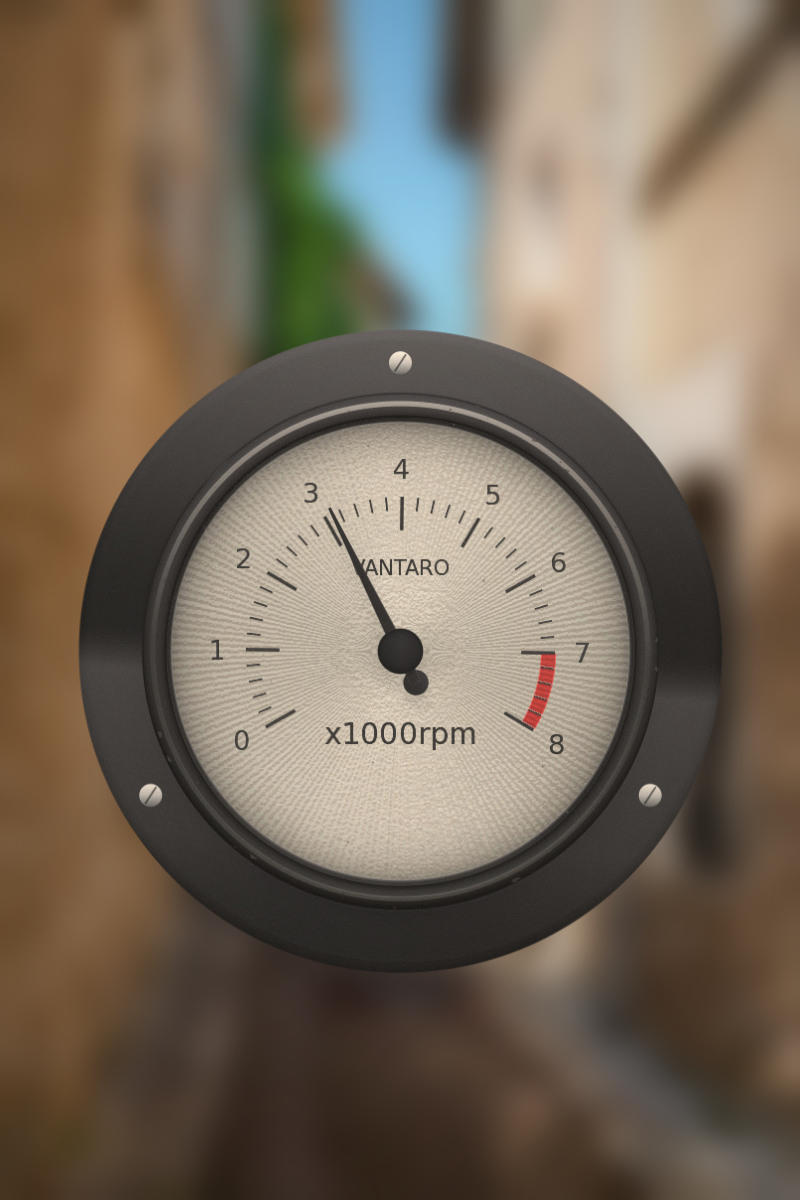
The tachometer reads 3100 rpm
